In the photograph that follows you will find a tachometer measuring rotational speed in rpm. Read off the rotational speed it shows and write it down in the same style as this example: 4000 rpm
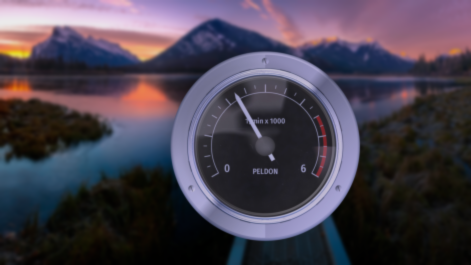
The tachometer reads 2250 rpm
